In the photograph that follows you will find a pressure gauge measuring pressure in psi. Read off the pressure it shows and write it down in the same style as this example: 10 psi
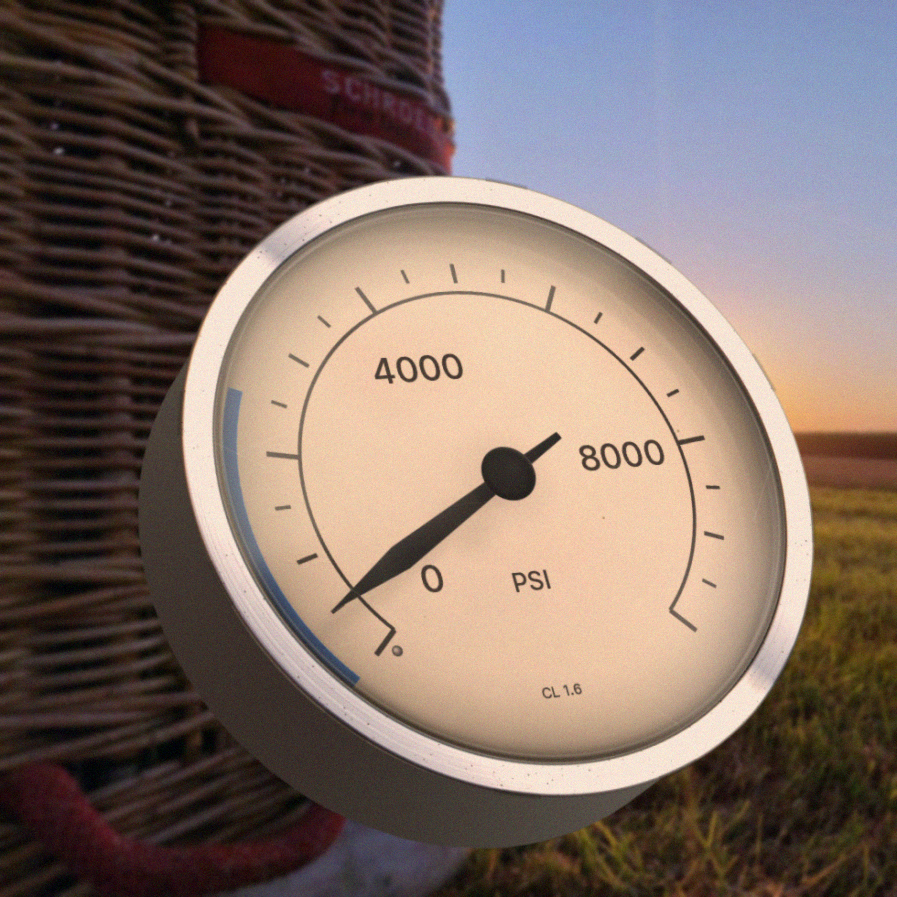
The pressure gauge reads 500 psi
